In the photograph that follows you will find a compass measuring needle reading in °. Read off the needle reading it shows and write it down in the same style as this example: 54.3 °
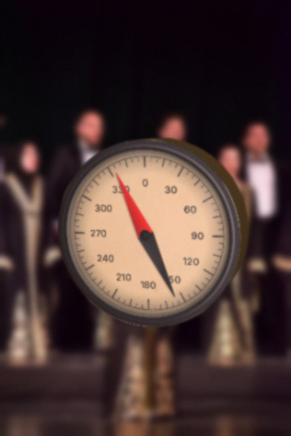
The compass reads 335 °
